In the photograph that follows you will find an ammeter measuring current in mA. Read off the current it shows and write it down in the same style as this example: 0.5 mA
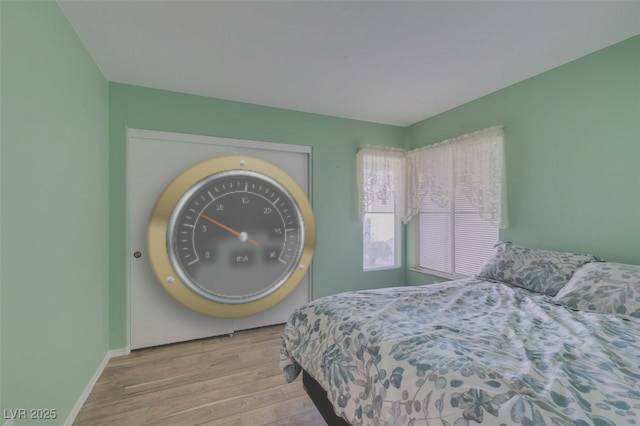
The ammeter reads 7 mA
